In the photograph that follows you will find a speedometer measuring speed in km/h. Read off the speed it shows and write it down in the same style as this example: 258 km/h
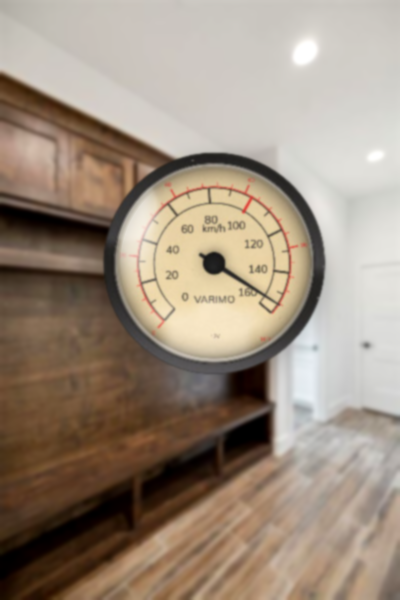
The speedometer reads 155 km/h
